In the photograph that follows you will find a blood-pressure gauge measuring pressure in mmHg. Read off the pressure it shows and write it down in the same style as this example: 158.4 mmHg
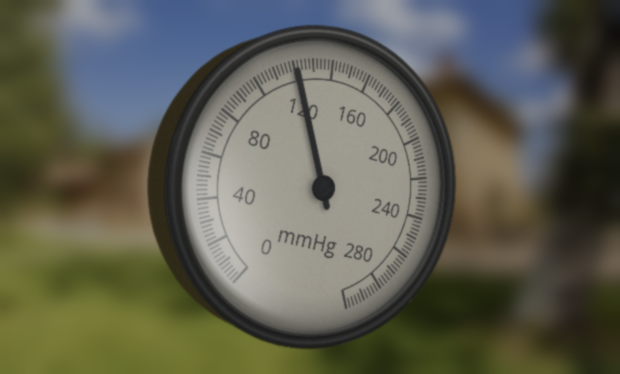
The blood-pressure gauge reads 120 mmHg
